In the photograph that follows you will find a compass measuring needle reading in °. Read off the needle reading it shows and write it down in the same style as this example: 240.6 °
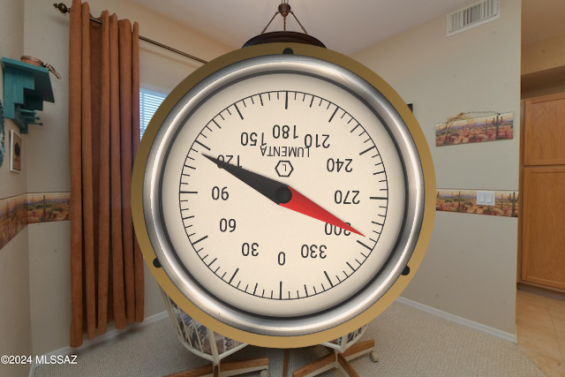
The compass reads 295 °
